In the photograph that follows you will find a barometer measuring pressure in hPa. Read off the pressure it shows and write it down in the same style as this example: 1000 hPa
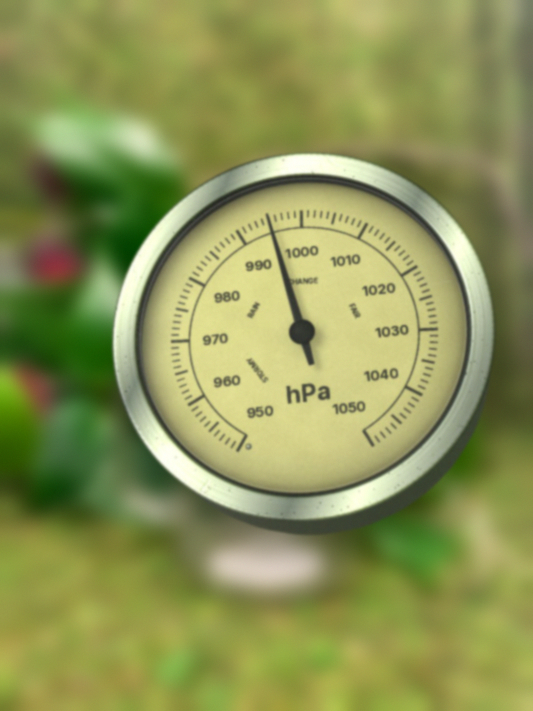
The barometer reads 995 hPa
